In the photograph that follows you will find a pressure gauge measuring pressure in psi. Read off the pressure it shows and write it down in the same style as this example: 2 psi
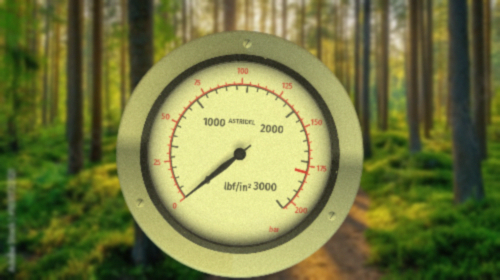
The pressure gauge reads 0 psi
